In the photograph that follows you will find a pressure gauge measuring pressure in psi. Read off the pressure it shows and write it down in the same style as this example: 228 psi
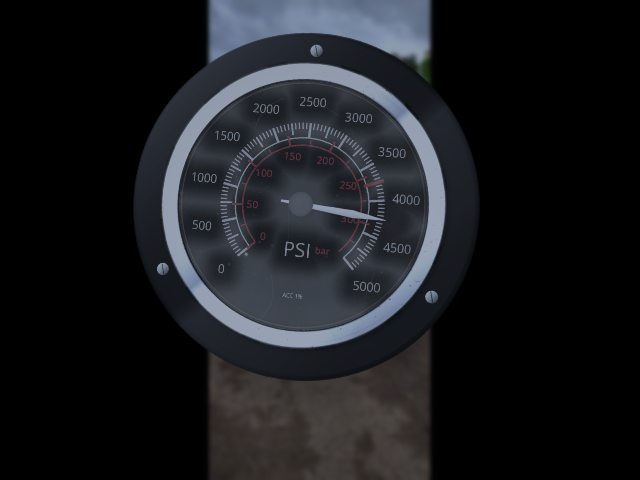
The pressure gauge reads 4250 psi
